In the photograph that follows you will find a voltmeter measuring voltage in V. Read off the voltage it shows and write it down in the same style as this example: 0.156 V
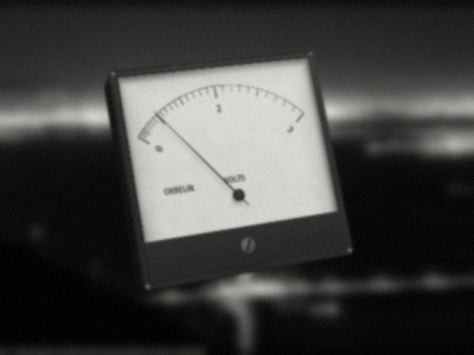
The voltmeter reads 1 V
